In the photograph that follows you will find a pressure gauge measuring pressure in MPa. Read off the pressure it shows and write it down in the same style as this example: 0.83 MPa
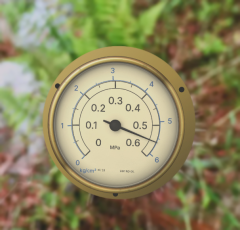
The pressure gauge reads 0.55 MPa
